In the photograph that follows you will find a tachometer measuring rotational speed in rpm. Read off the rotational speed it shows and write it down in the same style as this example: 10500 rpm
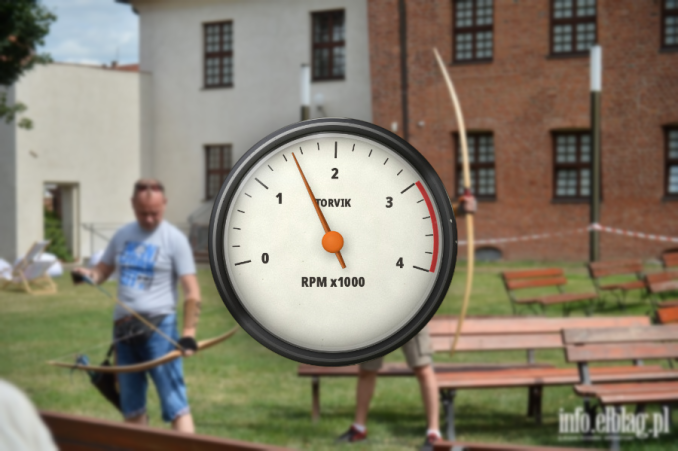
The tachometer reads 1500 rpm
